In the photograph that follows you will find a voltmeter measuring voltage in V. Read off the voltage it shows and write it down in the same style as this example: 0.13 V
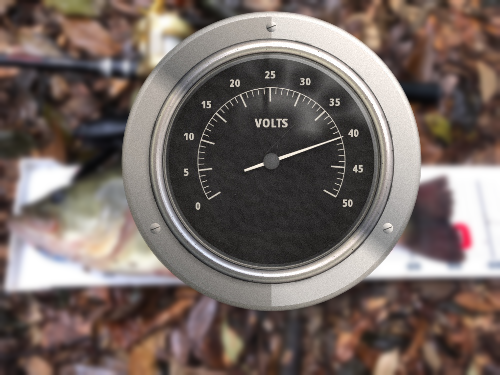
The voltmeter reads 40 V
